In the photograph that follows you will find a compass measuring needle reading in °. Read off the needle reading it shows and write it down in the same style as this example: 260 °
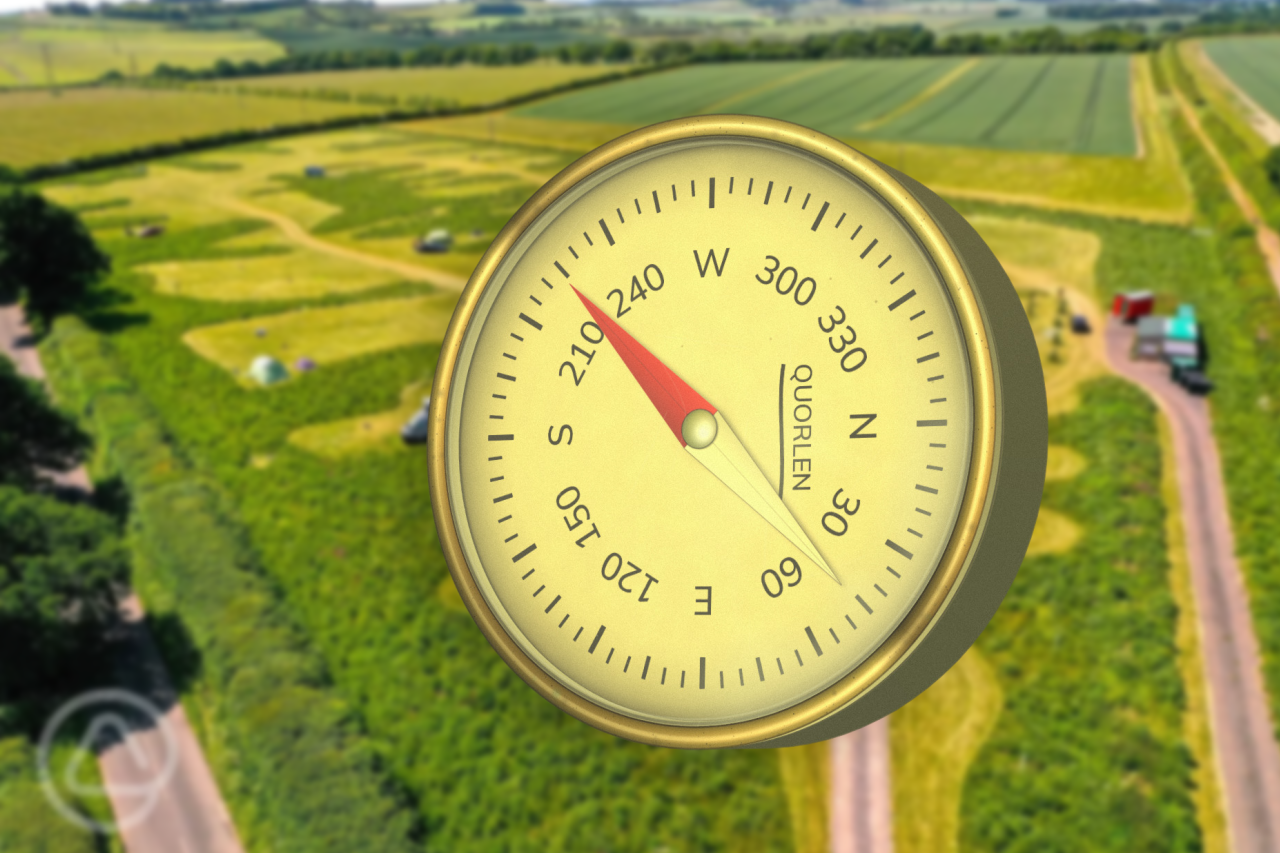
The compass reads 225 °
